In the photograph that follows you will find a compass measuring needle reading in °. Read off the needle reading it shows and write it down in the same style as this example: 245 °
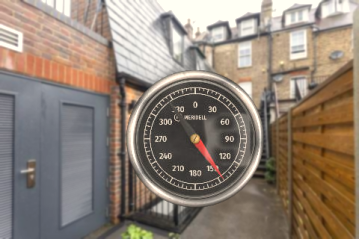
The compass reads 145 °
